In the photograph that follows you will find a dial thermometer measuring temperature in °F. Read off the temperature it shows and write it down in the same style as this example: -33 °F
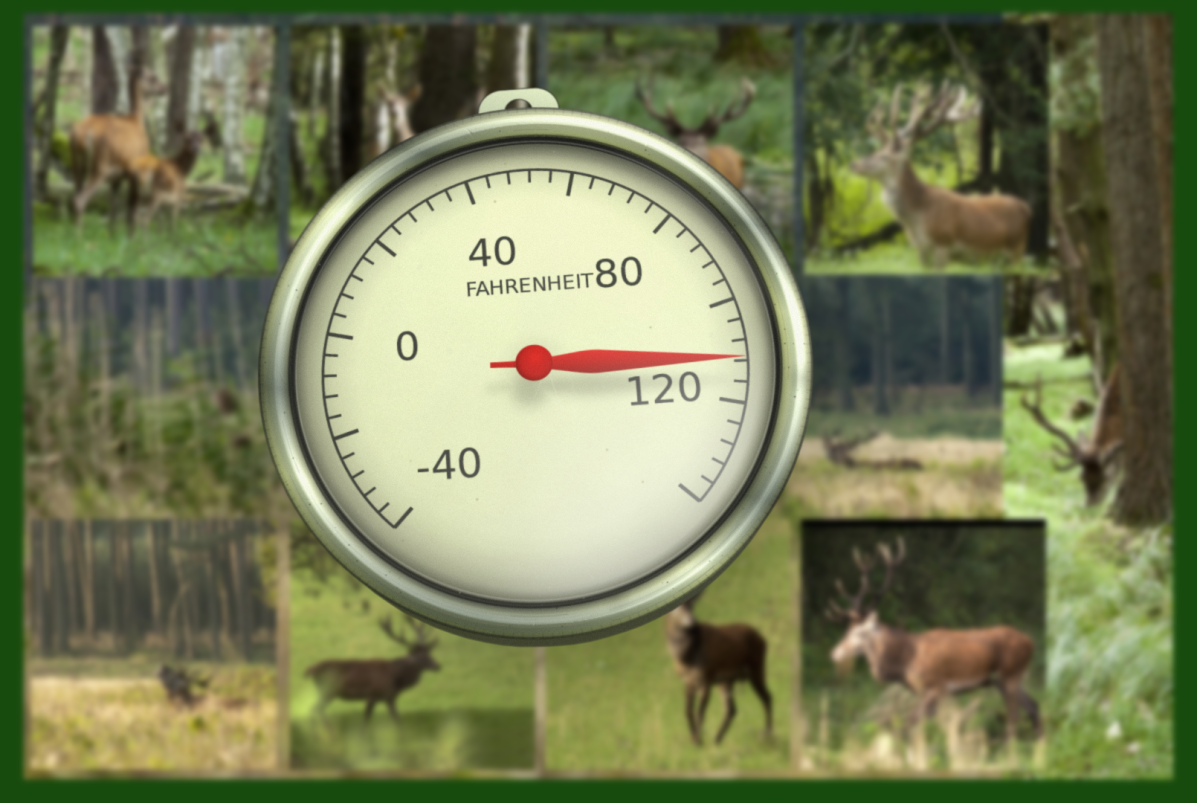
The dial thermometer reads 112 °F
